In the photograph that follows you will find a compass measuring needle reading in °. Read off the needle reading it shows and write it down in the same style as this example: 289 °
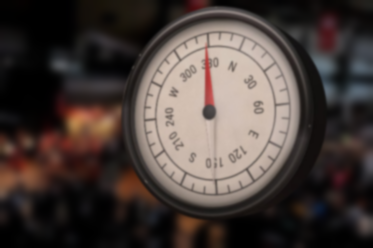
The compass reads 330 °
